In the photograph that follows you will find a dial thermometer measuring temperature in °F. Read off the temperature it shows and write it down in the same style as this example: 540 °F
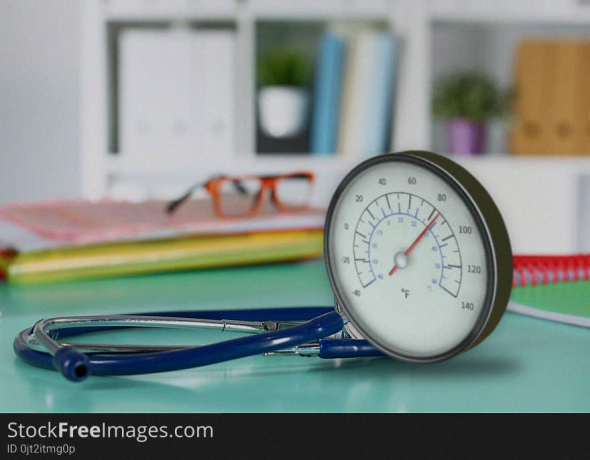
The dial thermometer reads 85 °F
